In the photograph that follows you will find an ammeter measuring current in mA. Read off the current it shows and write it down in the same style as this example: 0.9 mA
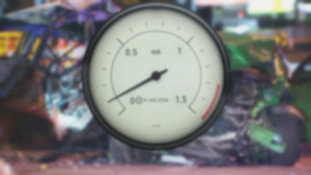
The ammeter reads 0.1 mA
